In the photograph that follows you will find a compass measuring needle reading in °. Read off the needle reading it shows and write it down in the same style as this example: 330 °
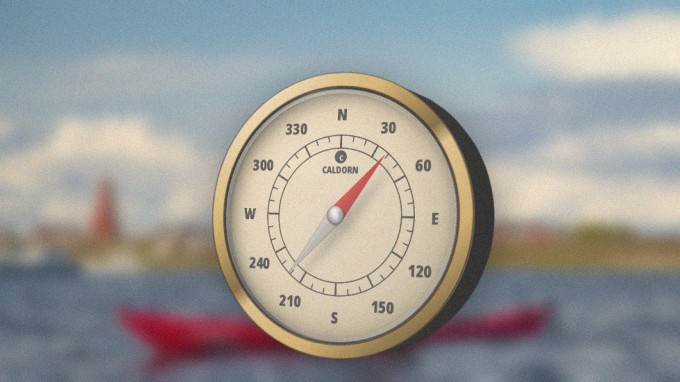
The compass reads 40 °
